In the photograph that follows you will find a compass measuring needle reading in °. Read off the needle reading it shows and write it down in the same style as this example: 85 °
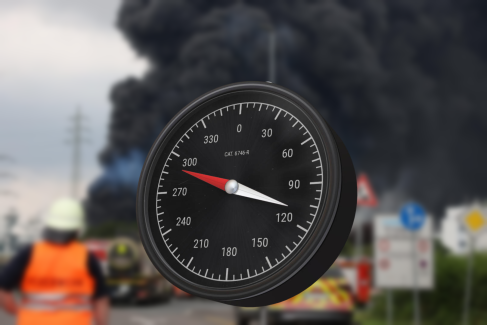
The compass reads 290 °
